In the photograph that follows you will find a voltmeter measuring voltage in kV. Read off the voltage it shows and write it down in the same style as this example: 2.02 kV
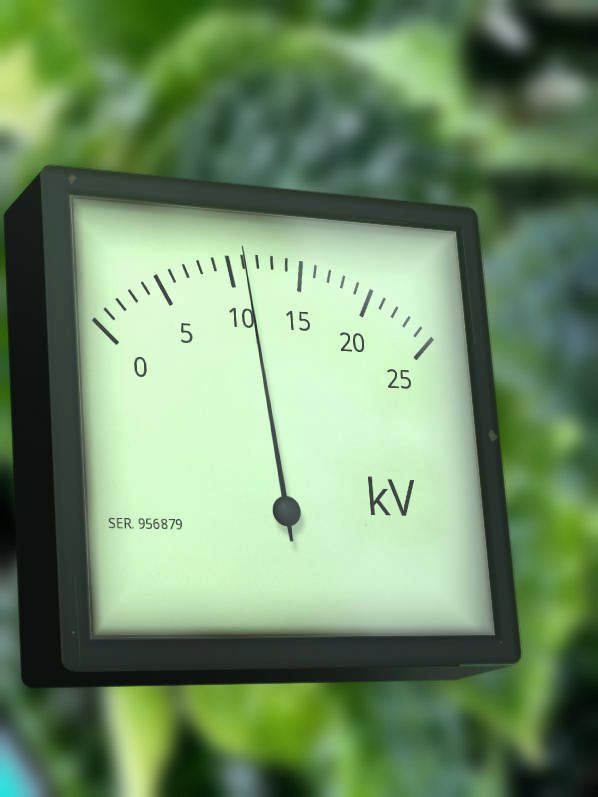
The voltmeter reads 11 kV
